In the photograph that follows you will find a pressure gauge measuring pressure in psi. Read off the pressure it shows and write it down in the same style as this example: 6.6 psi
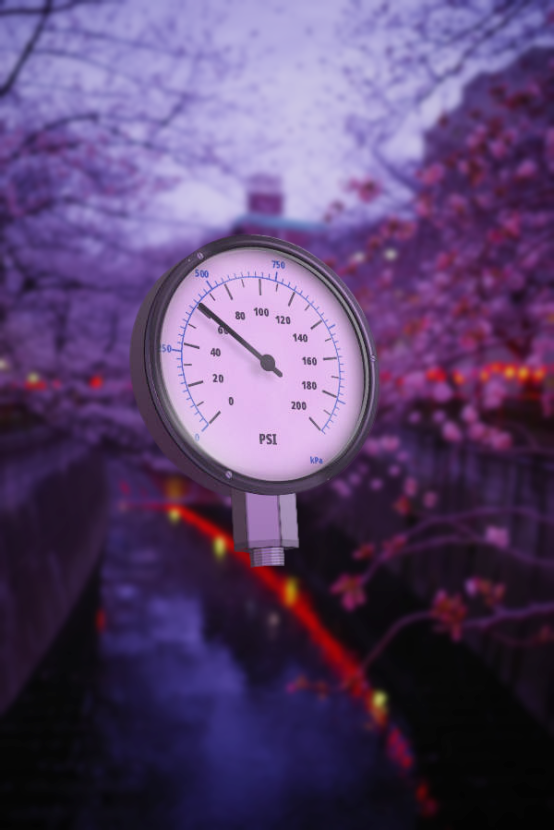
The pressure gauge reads 60 psi
